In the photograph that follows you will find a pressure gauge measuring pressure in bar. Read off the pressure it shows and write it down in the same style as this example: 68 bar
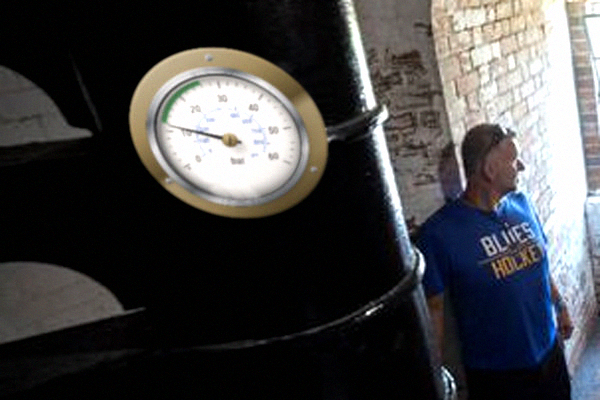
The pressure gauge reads 12 bar
